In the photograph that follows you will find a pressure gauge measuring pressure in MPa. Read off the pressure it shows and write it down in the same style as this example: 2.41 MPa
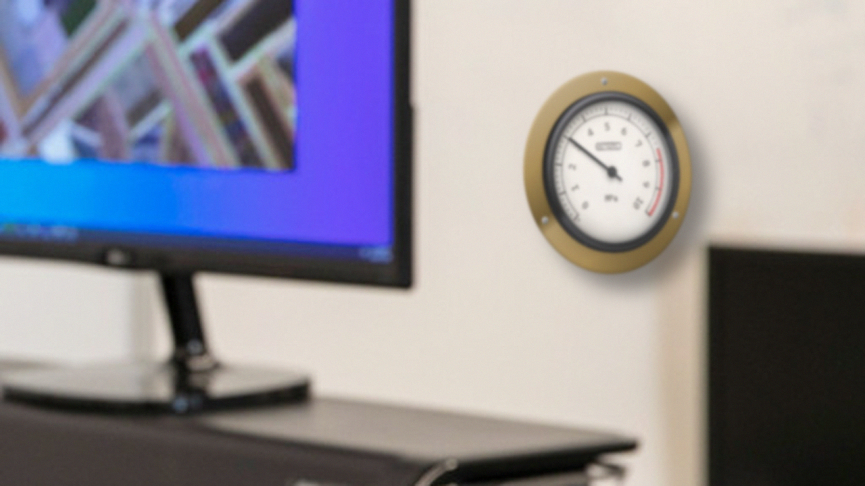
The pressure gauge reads 3 MPa
